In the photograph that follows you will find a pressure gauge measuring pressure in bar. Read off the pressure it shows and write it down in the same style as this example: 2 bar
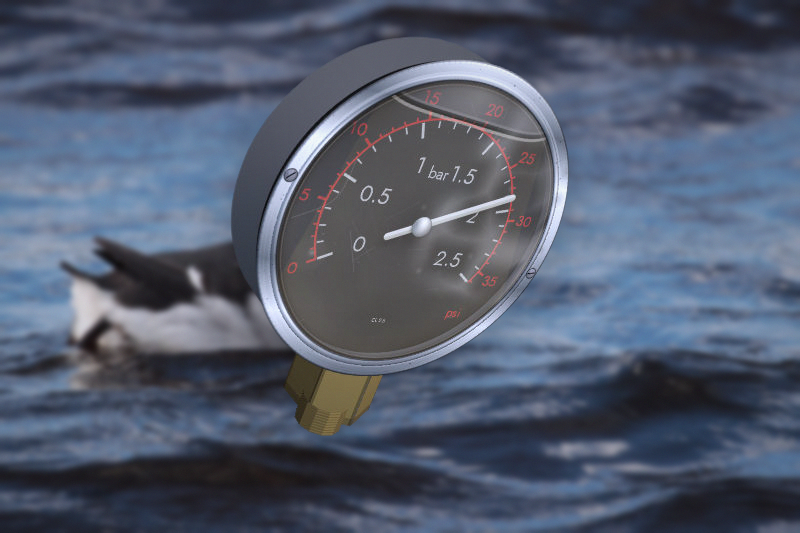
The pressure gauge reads 1.9 bar
